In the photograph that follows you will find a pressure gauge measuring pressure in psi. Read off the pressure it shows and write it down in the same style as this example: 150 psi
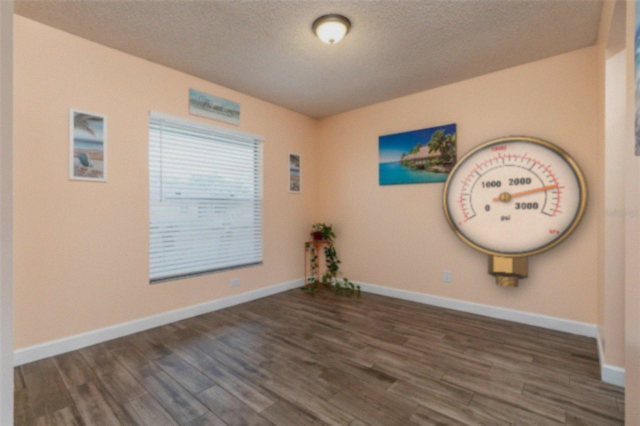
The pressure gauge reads 2500 psi
